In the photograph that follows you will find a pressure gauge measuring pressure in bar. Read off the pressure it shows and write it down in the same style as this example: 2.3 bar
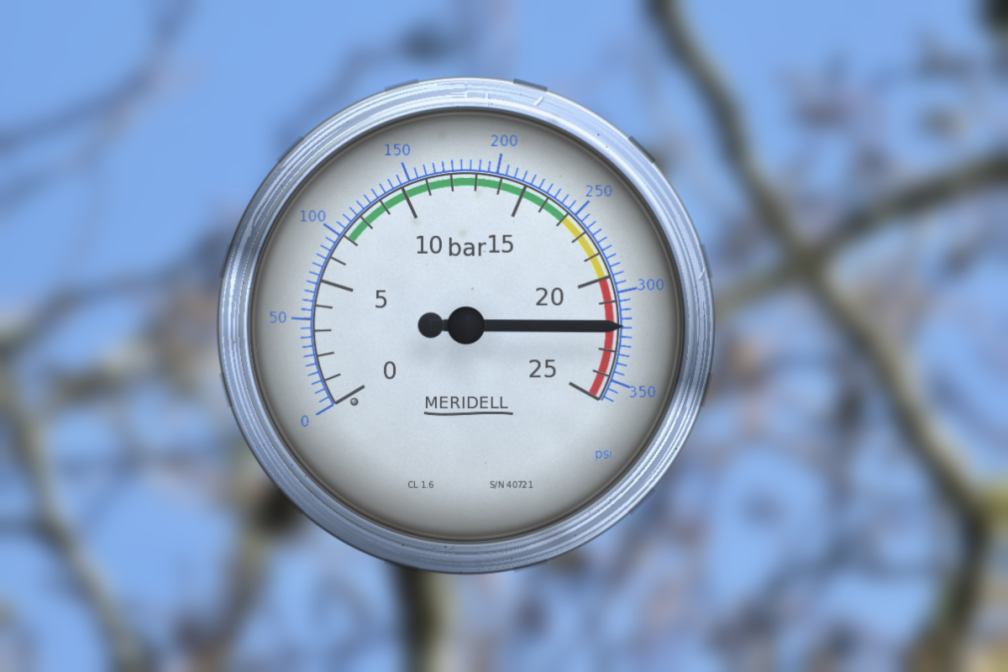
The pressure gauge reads 22 bar
